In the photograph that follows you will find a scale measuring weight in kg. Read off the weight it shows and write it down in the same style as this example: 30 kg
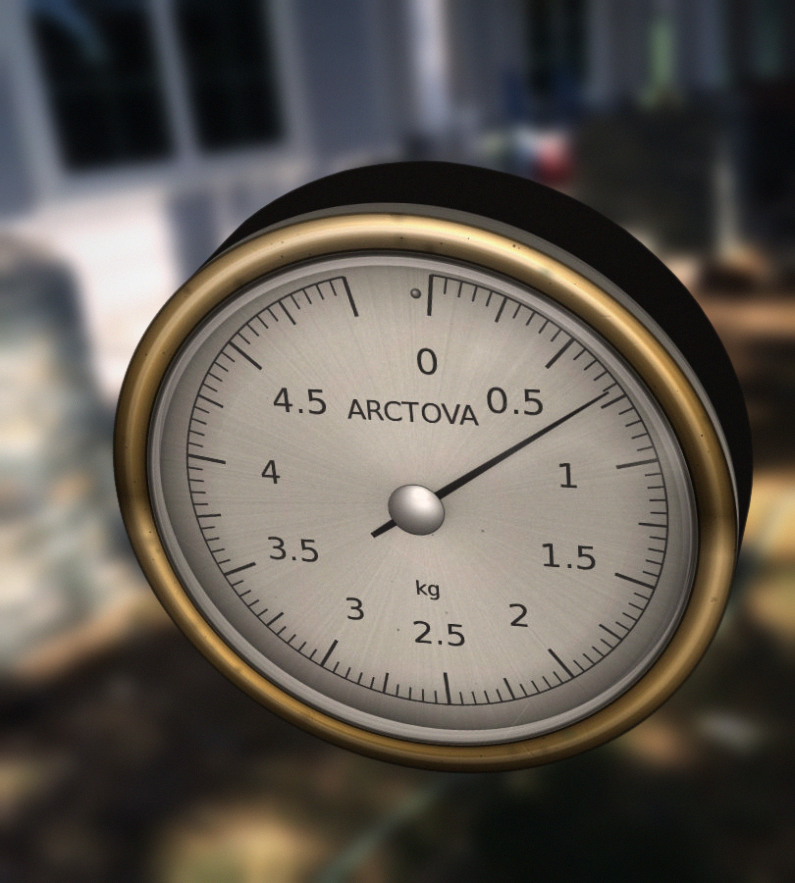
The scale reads 0.7 kg
